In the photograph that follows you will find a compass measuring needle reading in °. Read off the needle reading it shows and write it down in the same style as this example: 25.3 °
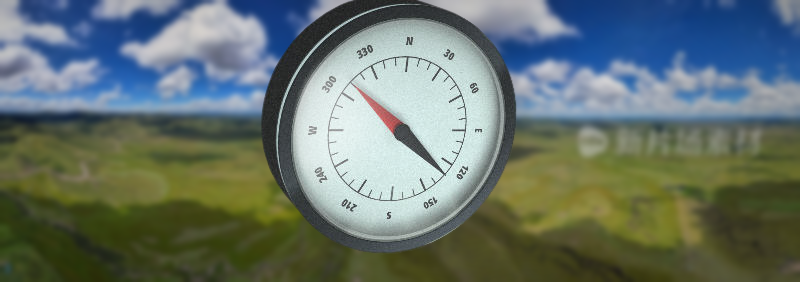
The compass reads 310 °
